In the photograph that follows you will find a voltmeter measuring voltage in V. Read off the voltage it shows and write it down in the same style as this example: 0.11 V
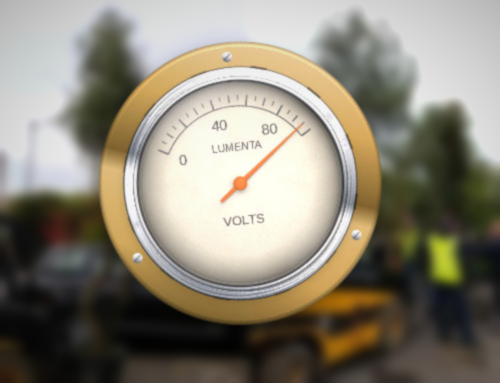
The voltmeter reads 95 V
